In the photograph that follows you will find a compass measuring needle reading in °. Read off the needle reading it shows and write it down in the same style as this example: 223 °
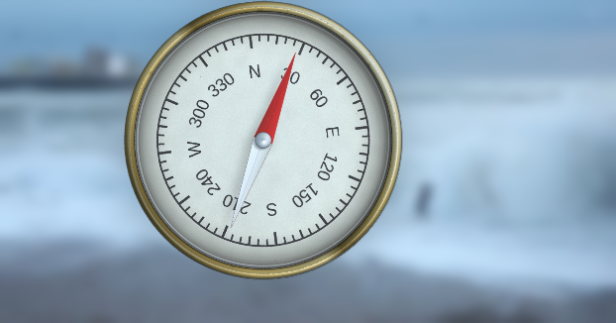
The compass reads 27.5 °
